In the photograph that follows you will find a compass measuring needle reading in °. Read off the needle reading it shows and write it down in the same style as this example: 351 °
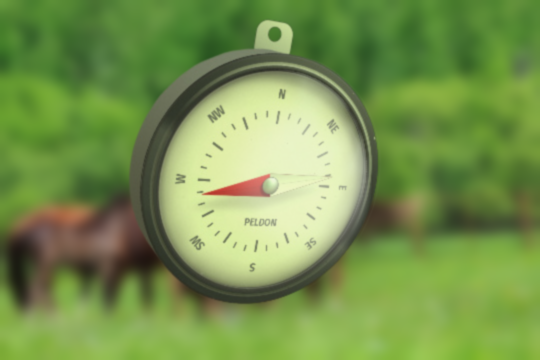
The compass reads 260 °
